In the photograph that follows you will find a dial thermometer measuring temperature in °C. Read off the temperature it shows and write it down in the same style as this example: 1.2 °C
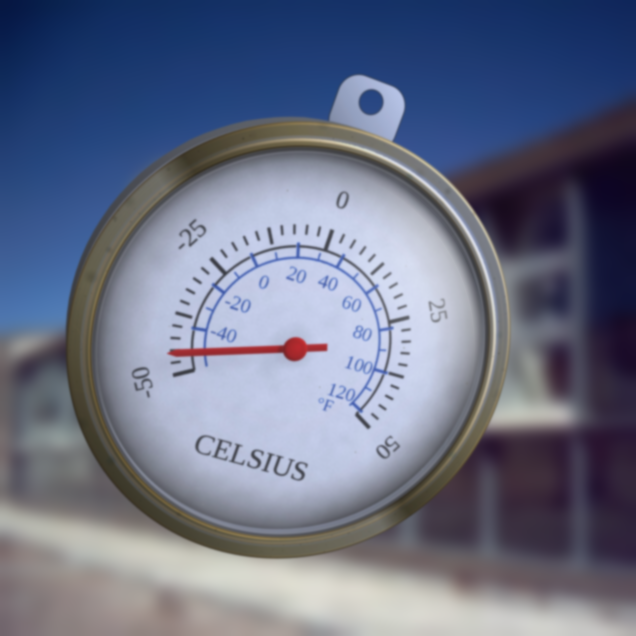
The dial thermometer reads -45 °C
